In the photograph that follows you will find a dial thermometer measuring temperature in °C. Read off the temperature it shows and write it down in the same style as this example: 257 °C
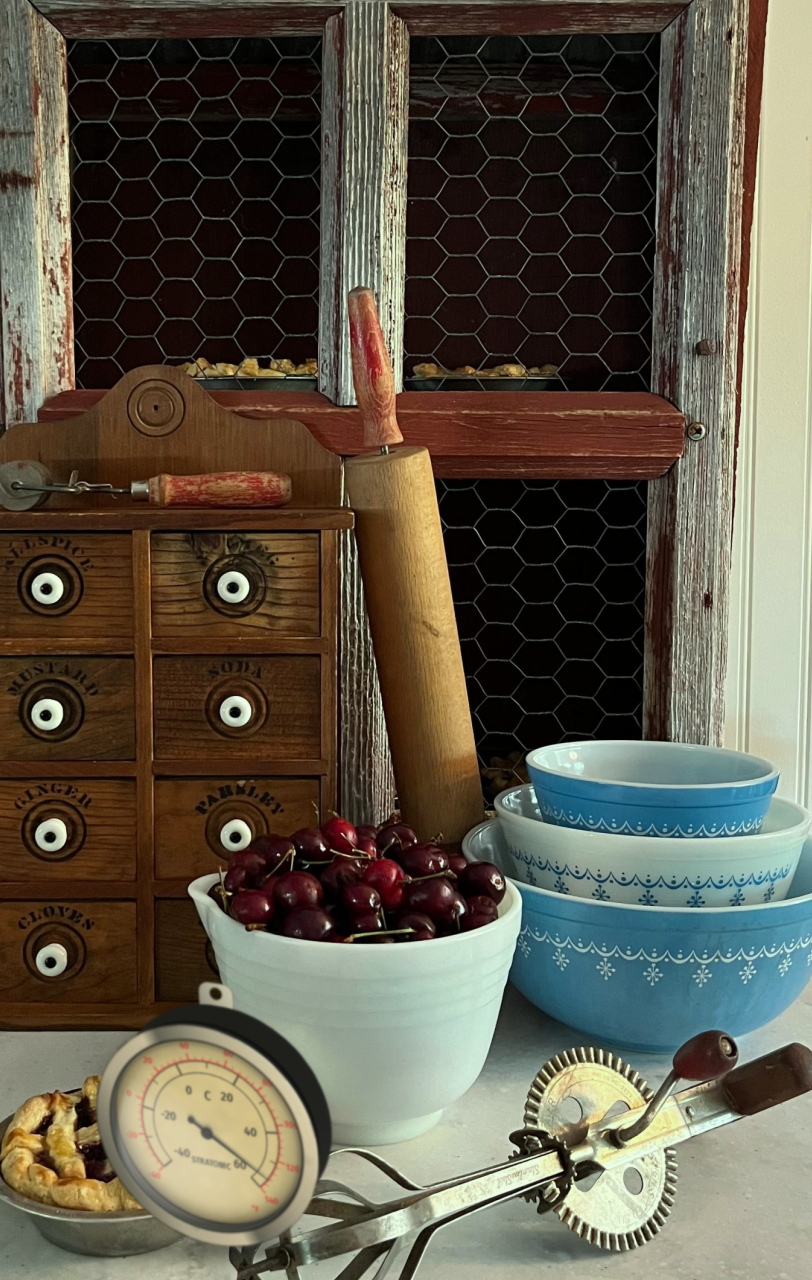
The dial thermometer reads 55 °C
